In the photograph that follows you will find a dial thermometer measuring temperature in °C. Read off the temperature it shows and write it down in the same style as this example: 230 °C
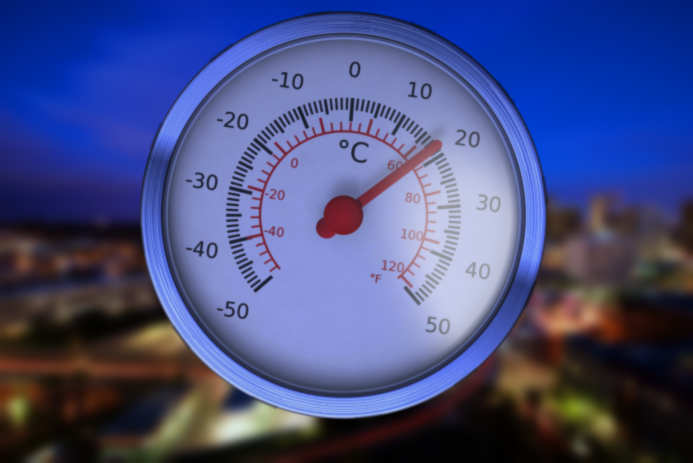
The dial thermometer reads 18 °C
